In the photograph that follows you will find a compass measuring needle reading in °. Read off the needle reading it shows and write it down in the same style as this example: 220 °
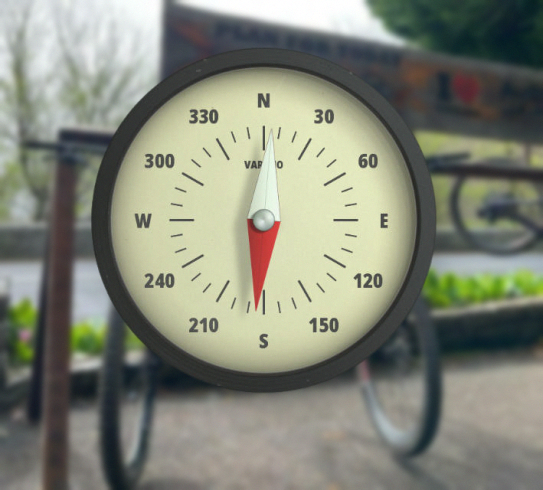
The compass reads 185 °
